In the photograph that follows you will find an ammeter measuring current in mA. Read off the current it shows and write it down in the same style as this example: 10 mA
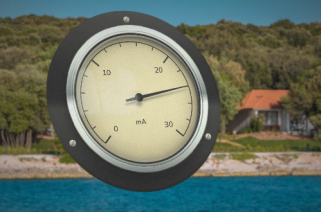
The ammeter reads 24 mA
